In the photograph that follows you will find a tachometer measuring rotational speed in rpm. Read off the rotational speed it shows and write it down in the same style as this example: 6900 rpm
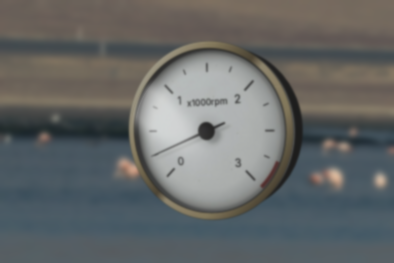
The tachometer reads 250 rpm
